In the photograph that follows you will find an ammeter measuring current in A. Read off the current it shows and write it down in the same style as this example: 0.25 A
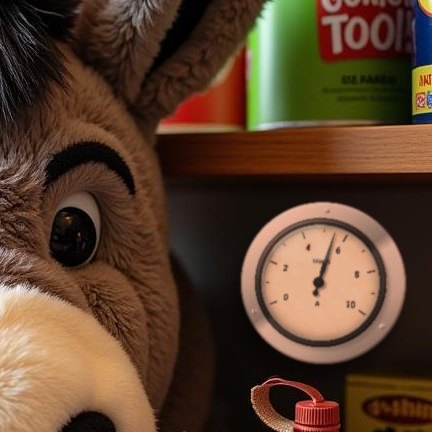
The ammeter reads 5.5 A
